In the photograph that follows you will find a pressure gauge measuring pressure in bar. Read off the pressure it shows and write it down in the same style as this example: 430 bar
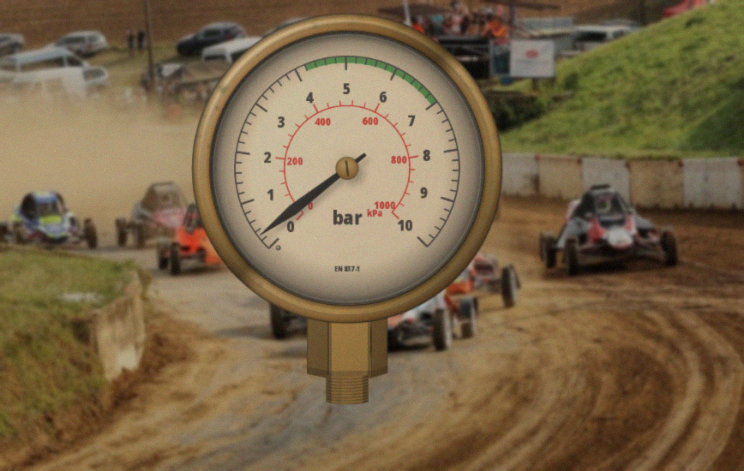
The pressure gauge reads 0.3 bar
